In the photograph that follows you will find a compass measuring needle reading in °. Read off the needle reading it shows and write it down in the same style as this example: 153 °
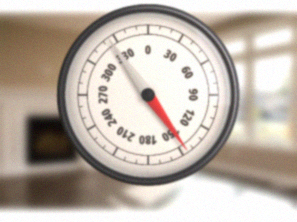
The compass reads 145 °
